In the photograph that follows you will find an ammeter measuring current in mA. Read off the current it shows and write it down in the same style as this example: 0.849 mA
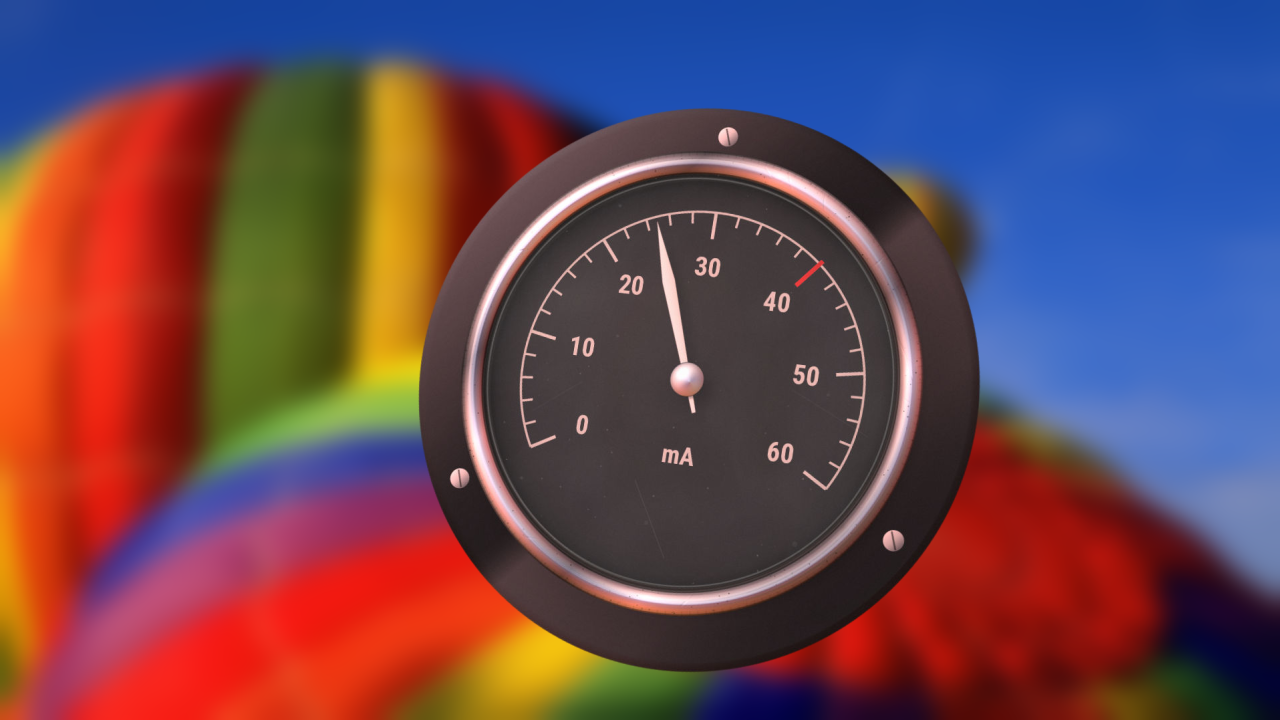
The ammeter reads 25 mA
